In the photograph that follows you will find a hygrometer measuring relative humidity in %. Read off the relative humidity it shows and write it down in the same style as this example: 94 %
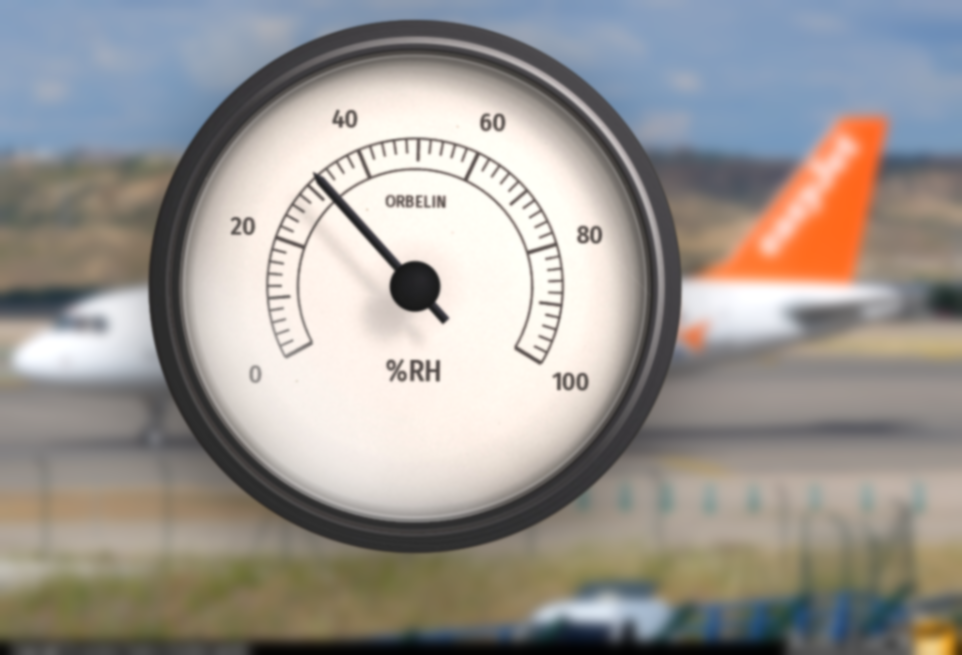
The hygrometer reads 32 %
